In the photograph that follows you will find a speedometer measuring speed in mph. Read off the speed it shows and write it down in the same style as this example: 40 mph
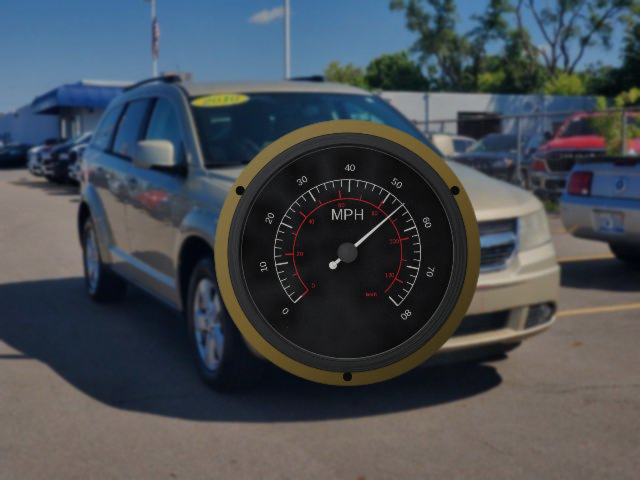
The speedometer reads 54 mph
